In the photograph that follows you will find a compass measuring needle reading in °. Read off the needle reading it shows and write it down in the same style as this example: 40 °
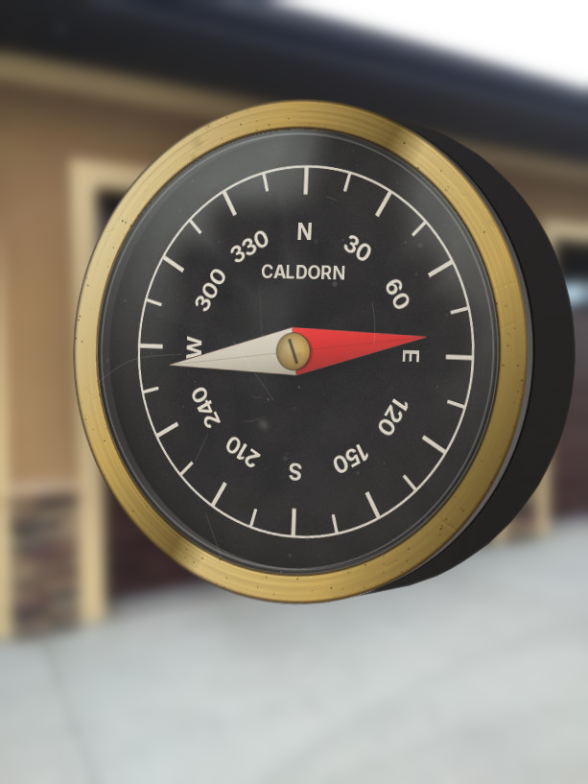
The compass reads 82.5 °
